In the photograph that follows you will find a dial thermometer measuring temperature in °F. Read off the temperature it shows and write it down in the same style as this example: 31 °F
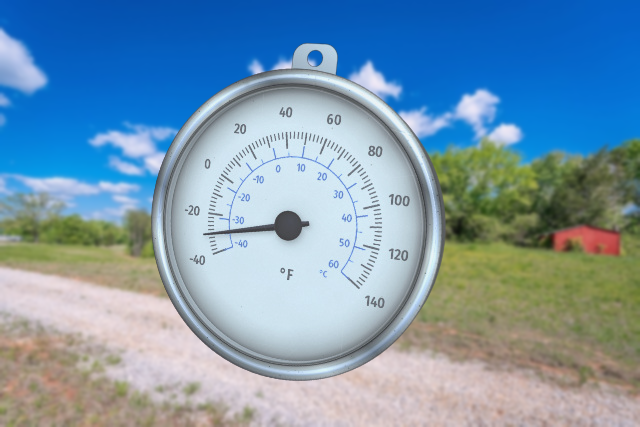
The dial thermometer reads -30 °F
